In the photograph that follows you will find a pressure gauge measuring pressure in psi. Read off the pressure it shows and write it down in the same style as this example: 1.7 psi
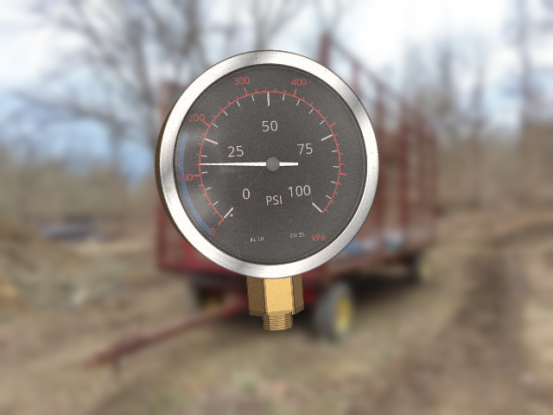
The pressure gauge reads 17.5 psi
